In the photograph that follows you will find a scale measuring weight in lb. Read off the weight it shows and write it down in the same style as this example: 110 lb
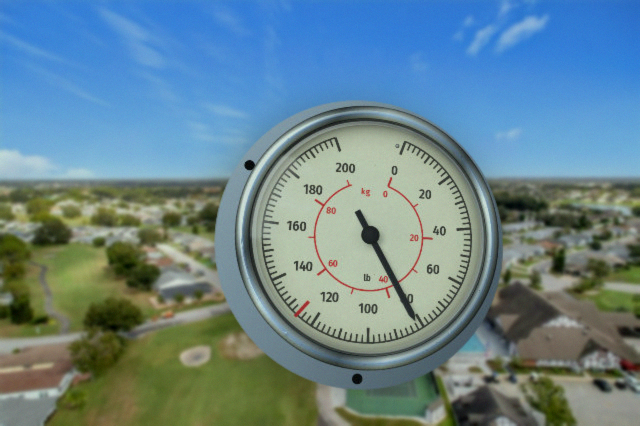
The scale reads 82 lb
